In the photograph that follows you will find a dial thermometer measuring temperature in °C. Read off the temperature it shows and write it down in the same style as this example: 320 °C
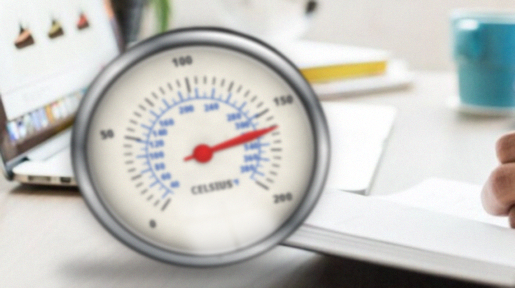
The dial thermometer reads 160 °C
